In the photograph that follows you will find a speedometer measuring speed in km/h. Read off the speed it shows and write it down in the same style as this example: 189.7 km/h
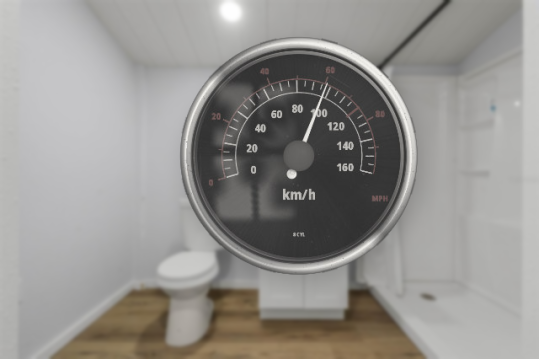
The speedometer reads 97.5 km/h
